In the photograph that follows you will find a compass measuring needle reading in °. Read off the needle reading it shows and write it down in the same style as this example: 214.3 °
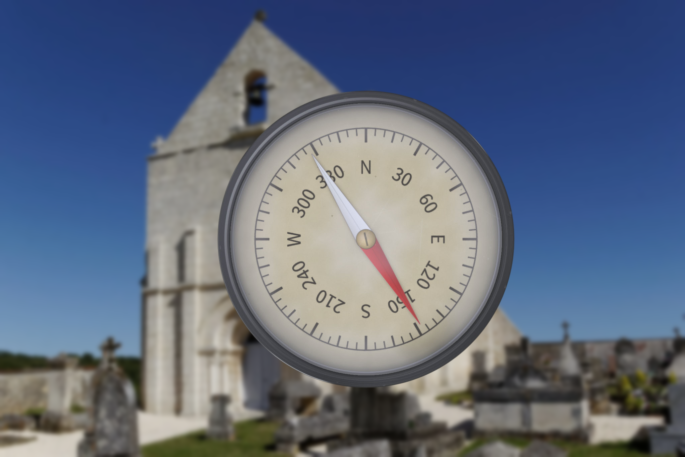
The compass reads 147.5 °
